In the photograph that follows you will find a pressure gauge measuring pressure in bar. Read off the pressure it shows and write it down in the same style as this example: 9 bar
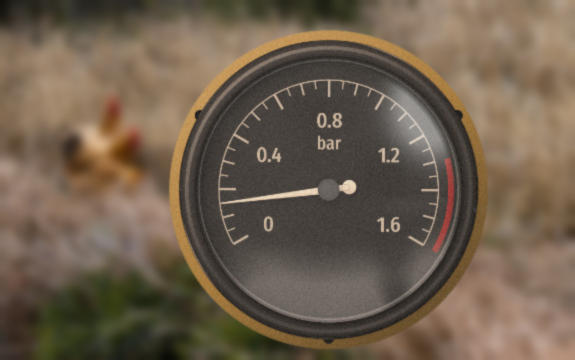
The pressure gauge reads 0.15 bar
